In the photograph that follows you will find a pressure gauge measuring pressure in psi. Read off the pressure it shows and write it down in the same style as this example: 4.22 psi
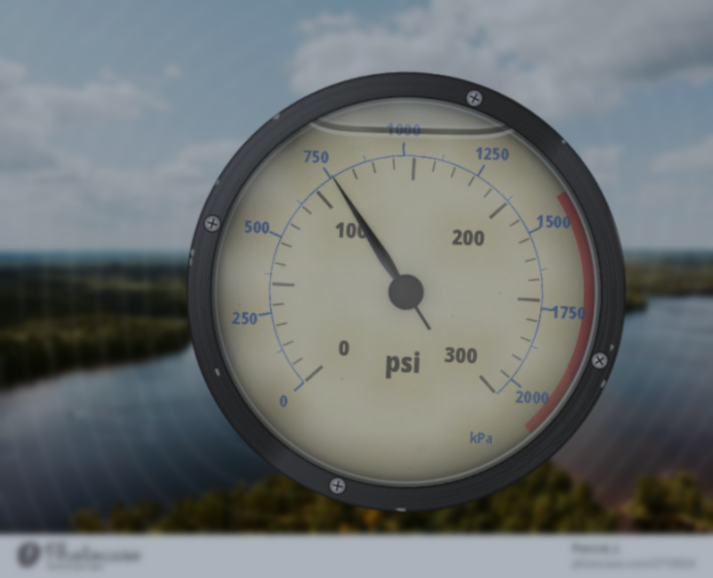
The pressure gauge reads 110 psi
